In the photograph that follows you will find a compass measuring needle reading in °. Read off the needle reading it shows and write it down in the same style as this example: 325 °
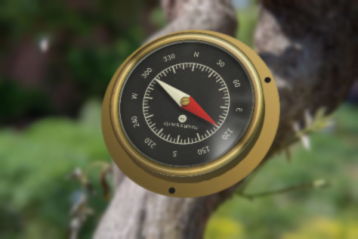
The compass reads 120 °
